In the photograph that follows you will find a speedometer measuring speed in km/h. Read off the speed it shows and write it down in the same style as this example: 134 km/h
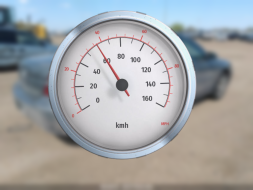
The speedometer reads 60 km/h
